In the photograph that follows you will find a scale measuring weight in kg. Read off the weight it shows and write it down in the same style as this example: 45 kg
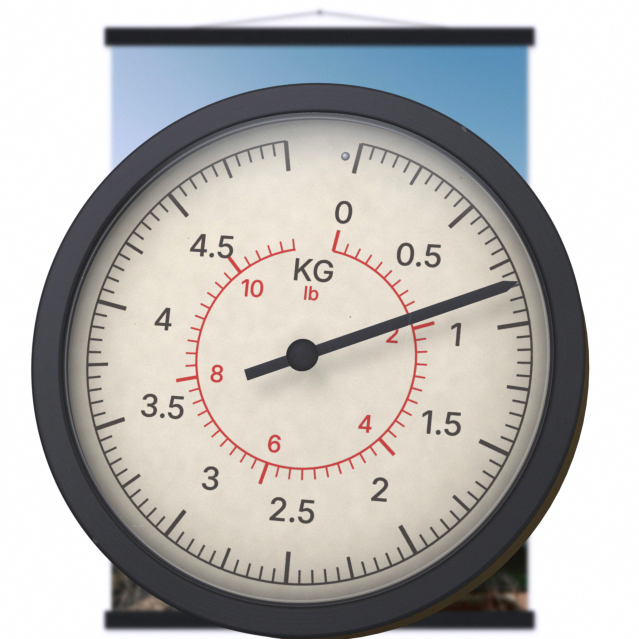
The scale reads 0.85 kg
